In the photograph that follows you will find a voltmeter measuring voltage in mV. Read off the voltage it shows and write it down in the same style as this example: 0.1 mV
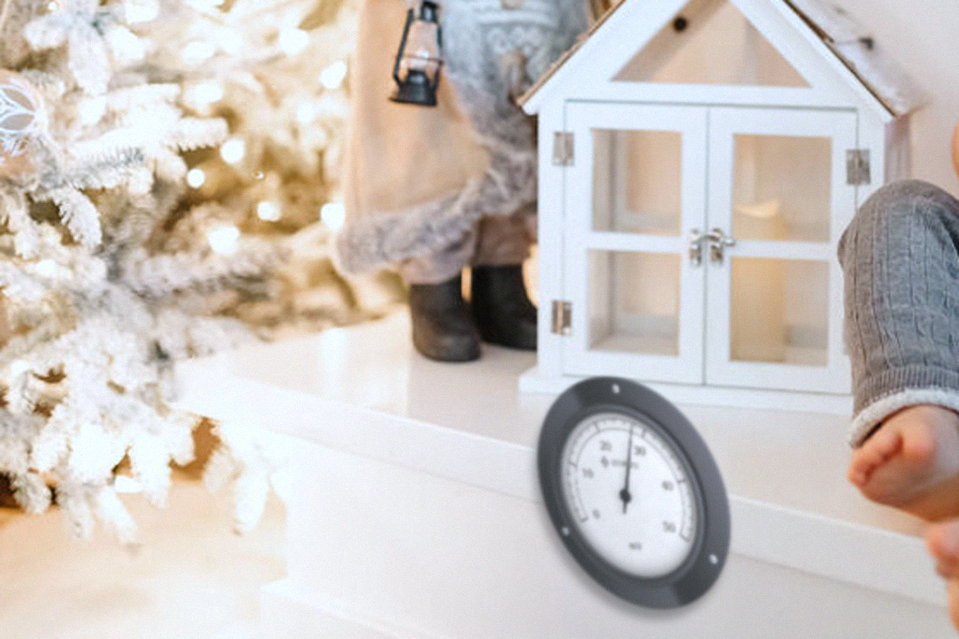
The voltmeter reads 28 mV
